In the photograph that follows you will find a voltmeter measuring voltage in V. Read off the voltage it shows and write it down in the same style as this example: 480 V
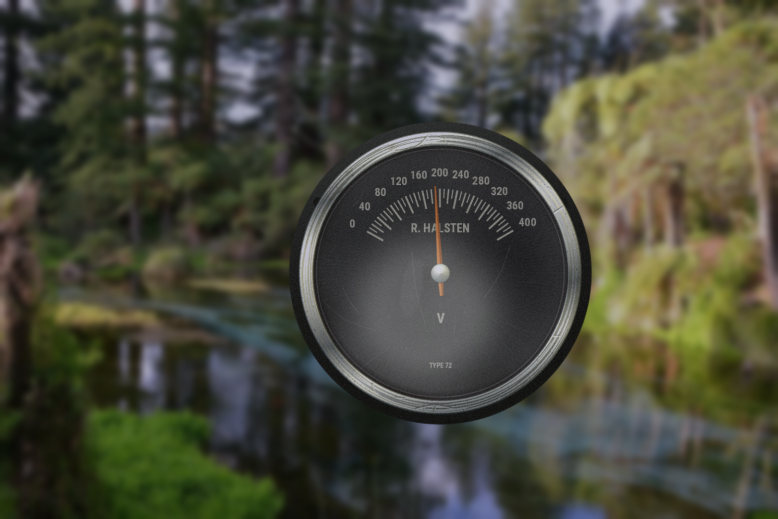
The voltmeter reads 190 V
